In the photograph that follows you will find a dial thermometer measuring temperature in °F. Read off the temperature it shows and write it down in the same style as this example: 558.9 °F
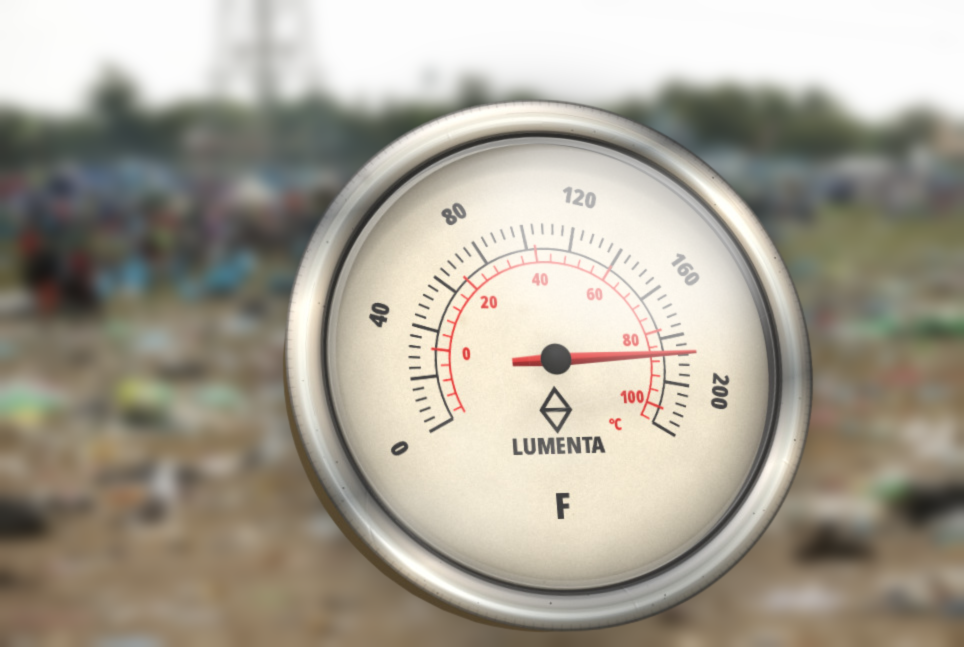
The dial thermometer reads 188 °F
